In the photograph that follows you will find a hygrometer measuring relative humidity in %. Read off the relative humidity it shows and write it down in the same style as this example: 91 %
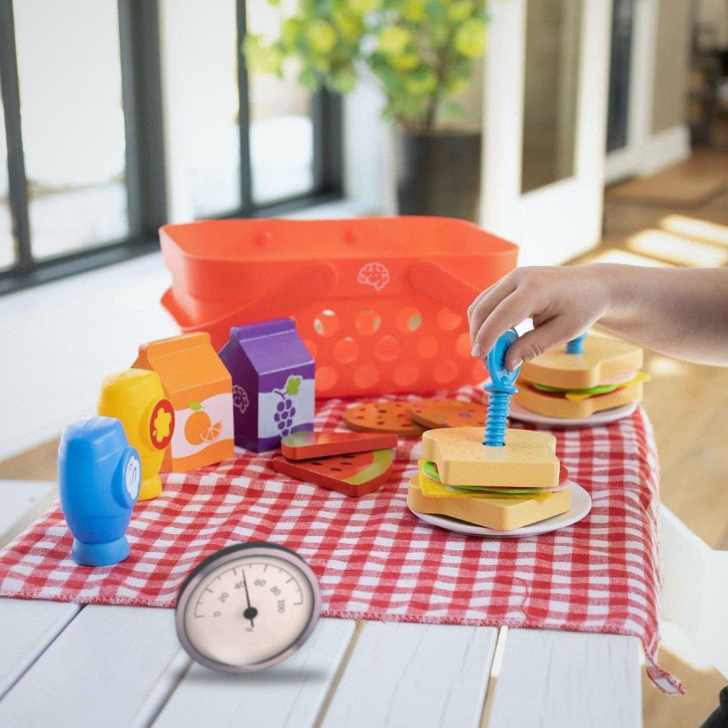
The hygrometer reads 45 %
